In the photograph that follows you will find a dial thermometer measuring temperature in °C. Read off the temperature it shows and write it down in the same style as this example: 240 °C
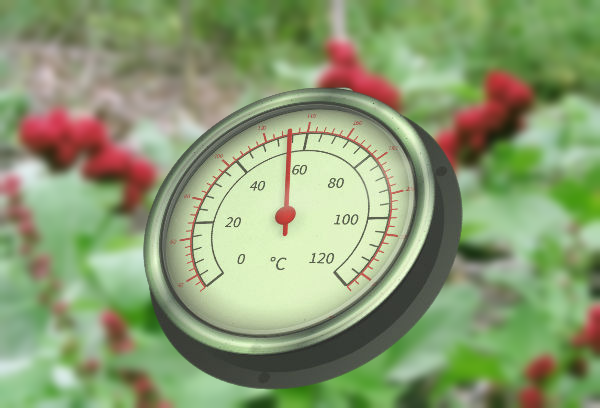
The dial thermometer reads 56 °C
